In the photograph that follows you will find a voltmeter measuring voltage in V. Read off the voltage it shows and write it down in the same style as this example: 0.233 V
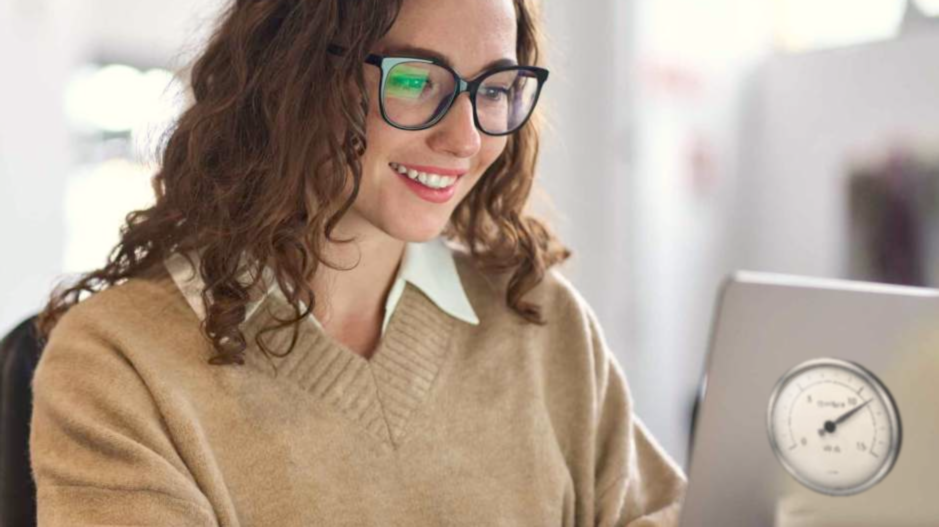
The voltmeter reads 11 V
